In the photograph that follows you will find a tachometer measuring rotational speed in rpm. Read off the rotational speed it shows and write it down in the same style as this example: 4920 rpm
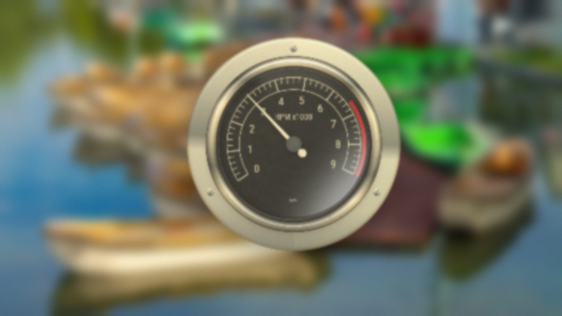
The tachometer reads 3000 rpm
